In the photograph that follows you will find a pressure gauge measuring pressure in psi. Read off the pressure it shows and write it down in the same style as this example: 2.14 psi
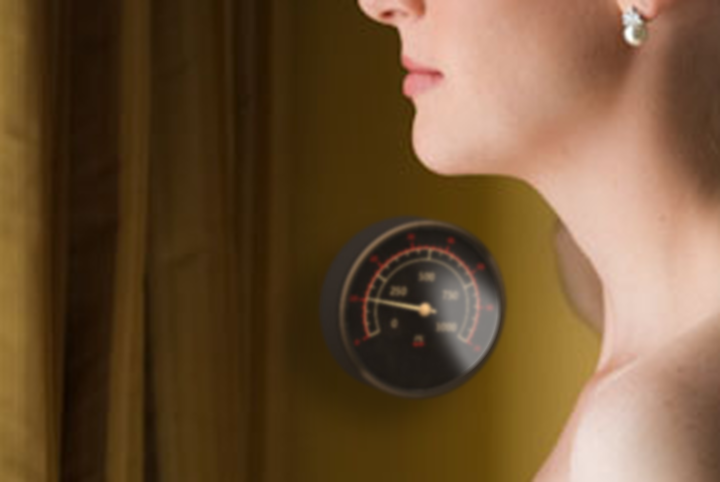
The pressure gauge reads 150 psi
